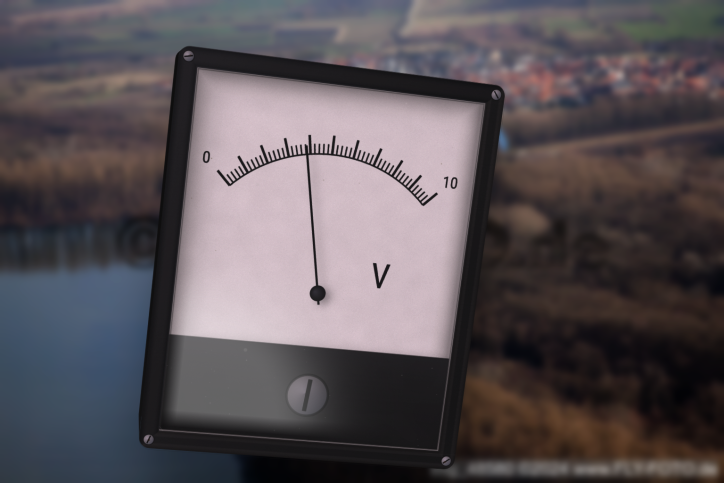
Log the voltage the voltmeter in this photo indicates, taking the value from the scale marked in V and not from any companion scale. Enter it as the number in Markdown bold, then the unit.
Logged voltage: **3.8** V
